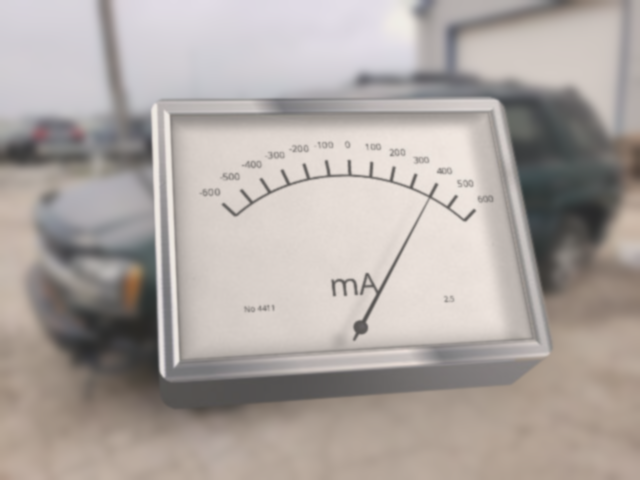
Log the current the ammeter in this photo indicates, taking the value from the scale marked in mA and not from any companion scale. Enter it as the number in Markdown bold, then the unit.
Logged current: **400** mA
